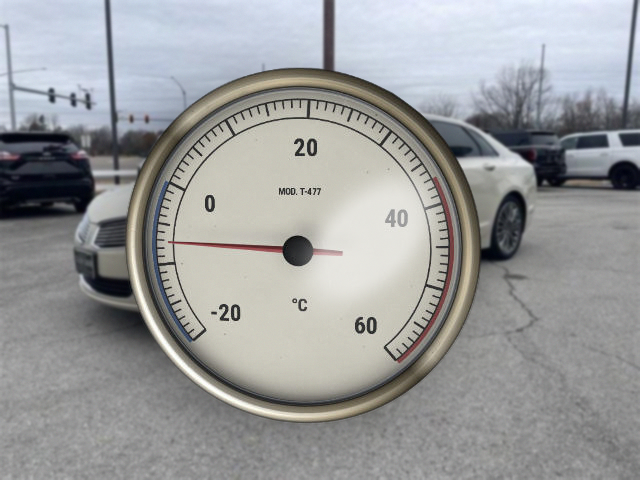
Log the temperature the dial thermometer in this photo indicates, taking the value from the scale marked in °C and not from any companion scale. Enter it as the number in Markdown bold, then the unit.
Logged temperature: **-7** °C
